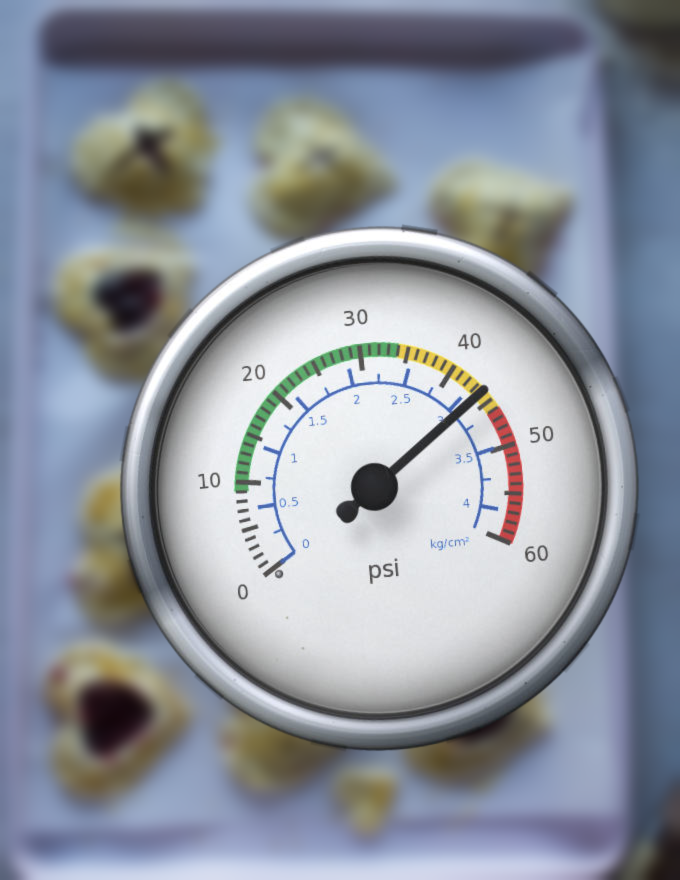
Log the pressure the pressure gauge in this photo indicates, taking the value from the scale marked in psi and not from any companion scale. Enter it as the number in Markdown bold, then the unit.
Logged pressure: **44** psi
